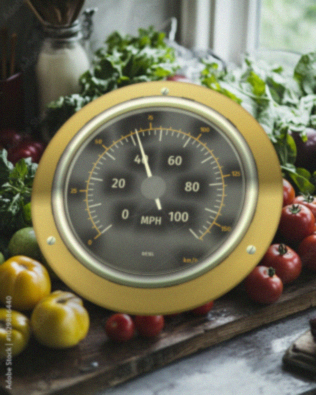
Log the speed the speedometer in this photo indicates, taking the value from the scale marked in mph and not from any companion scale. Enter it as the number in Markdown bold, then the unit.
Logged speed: **42** mph
